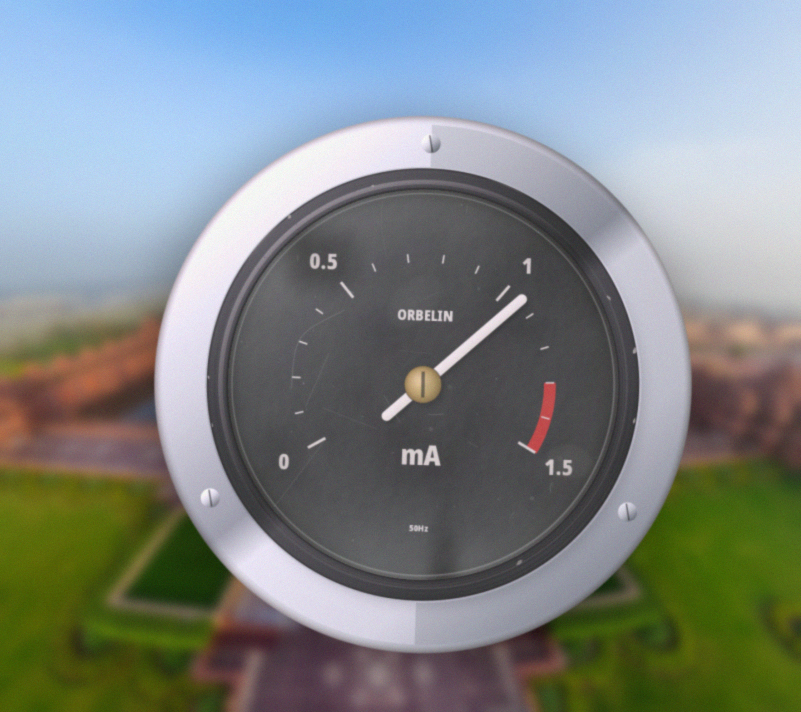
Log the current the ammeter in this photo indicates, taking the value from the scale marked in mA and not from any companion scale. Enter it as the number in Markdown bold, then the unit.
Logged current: **1.05** mA
